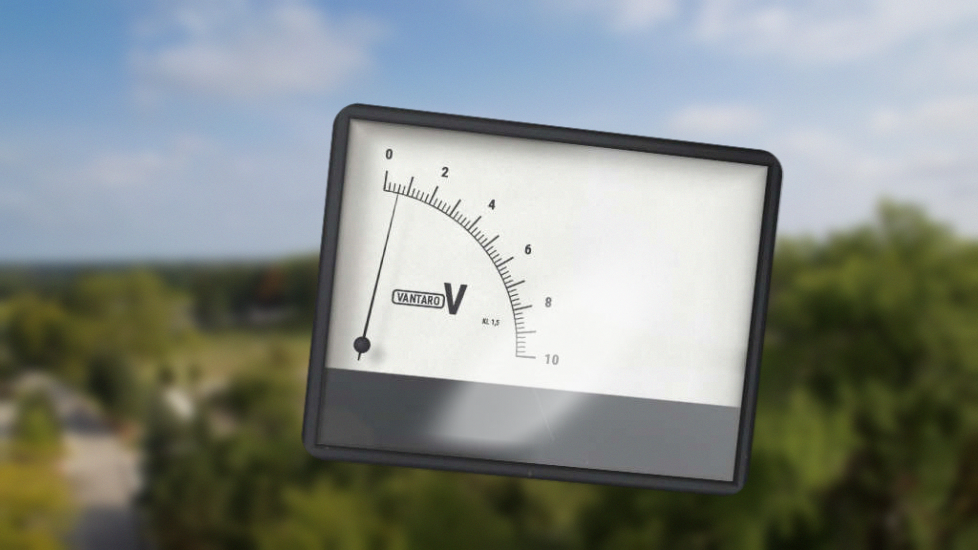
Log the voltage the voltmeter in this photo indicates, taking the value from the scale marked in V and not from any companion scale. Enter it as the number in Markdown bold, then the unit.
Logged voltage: **0.6** V
